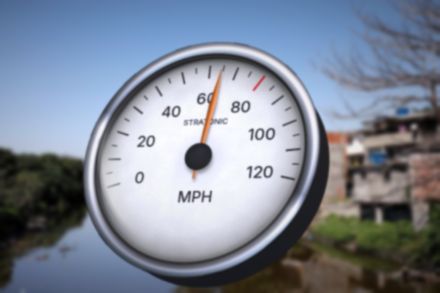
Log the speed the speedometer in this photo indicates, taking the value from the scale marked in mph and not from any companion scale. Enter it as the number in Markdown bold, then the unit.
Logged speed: **65** mph
